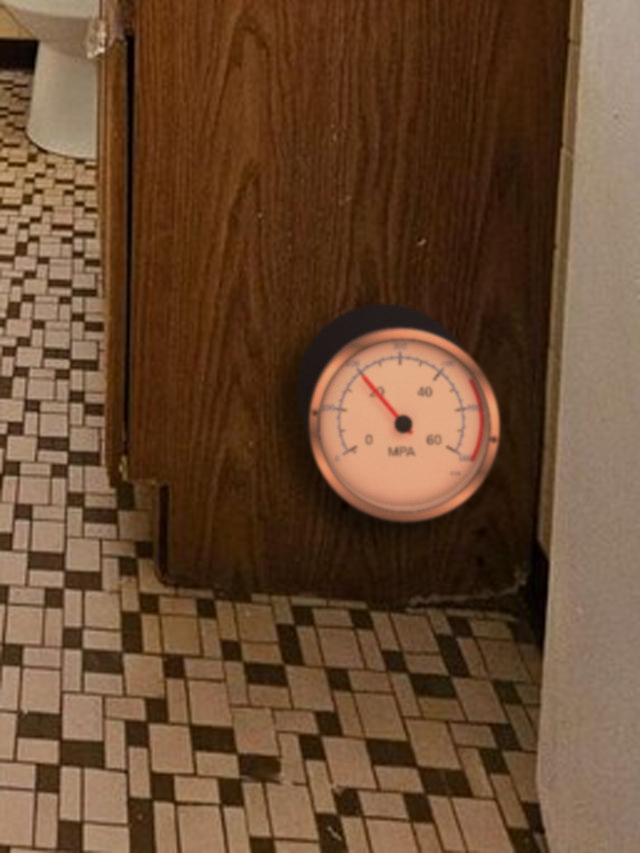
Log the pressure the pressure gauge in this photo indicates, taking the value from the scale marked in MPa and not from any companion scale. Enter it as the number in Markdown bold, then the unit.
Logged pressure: **20** MPa
